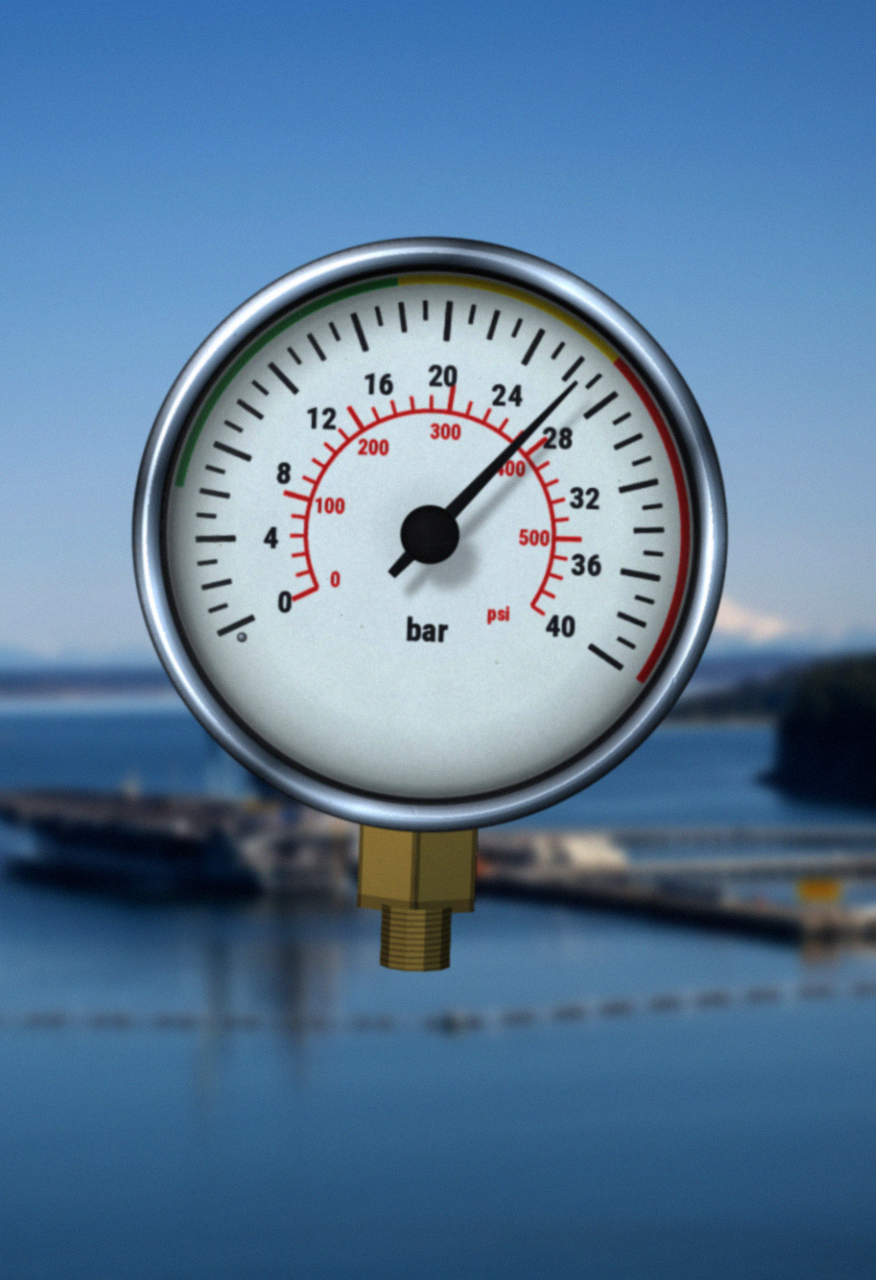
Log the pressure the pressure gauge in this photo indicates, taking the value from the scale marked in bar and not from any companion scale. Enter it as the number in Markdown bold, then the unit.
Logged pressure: **26.5** bar
